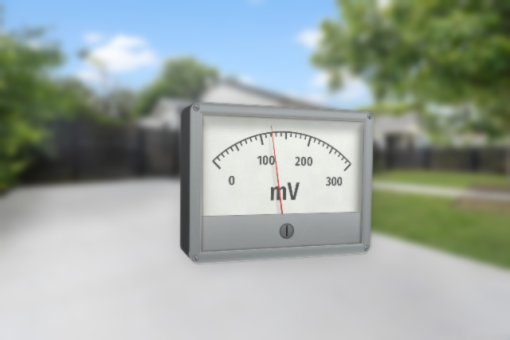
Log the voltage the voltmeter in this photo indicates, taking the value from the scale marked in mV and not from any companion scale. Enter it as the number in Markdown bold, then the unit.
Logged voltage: **120** mV
